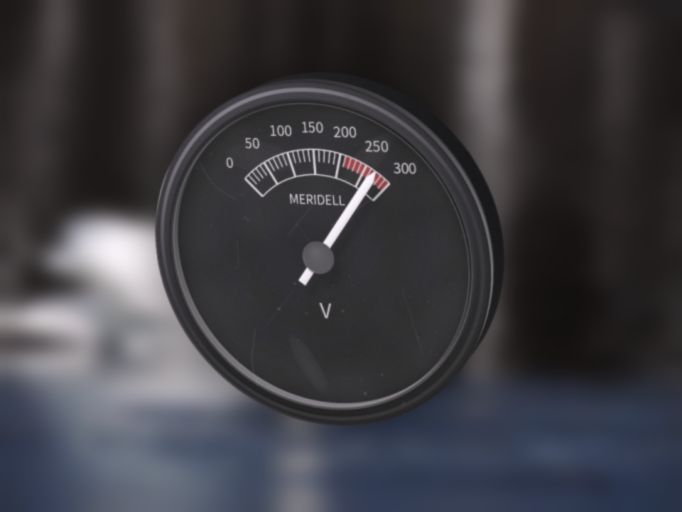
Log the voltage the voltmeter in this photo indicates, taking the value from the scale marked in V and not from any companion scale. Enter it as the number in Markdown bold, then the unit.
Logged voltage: **270** V
